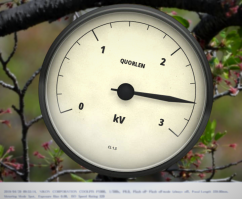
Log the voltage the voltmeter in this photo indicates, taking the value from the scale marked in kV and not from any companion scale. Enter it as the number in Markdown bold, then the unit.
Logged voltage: **2.6** kV
